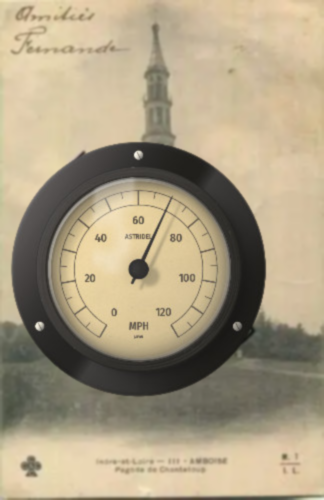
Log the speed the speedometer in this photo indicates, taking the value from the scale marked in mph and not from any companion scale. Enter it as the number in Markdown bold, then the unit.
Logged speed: **70** mph
